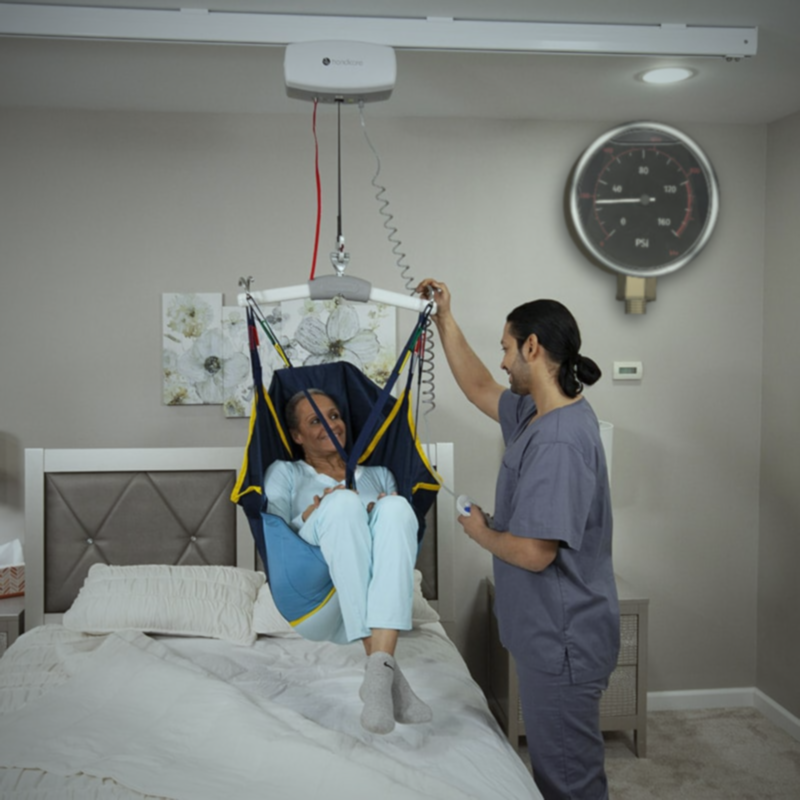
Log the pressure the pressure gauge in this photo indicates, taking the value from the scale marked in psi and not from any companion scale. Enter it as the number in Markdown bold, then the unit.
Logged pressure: **25** psi
